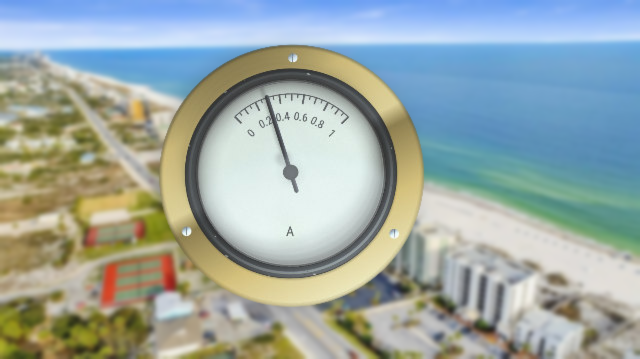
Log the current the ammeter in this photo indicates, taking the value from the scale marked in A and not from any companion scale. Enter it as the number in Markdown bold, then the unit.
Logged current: **0.3** A
